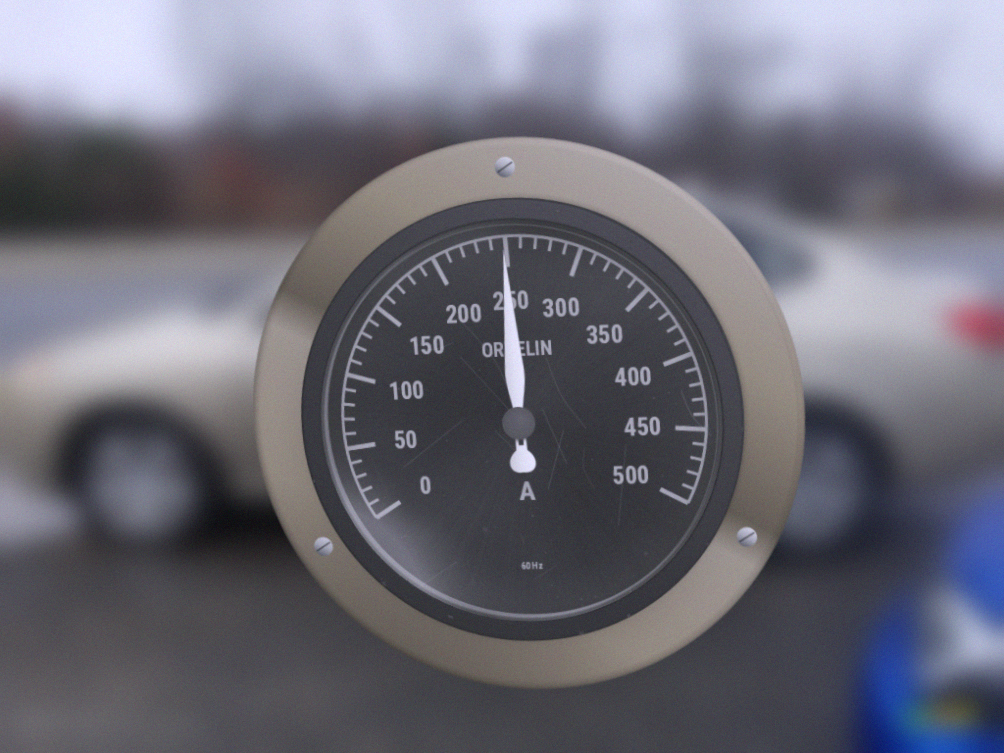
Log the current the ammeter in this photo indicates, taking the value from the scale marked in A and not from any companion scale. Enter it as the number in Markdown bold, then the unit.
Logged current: **250** A
